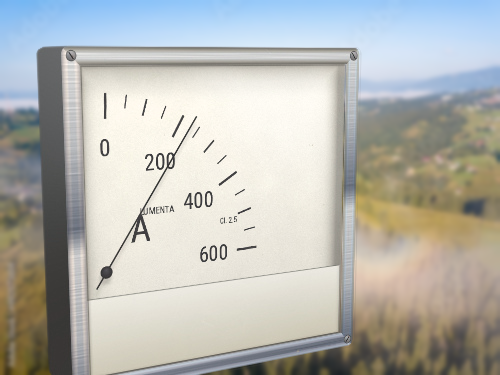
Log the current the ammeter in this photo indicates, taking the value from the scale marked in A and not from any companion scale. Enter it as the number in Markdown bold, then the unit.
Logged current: **225** A
